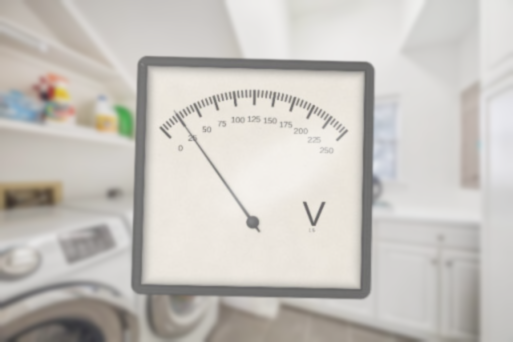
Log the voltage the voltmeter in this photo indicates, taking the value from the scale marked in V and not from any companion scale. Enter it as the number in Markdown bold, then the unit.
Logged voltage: **25** V
